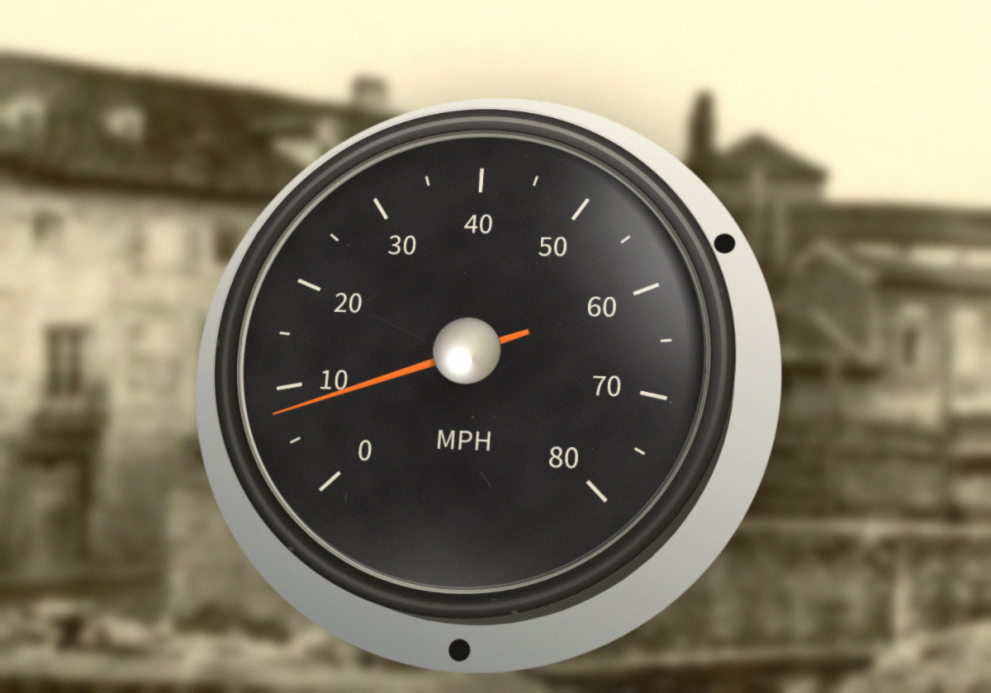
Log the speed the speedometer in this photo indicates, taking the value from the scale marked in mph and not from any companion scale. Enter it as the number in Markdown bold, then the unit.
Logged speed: **7.5** mph
